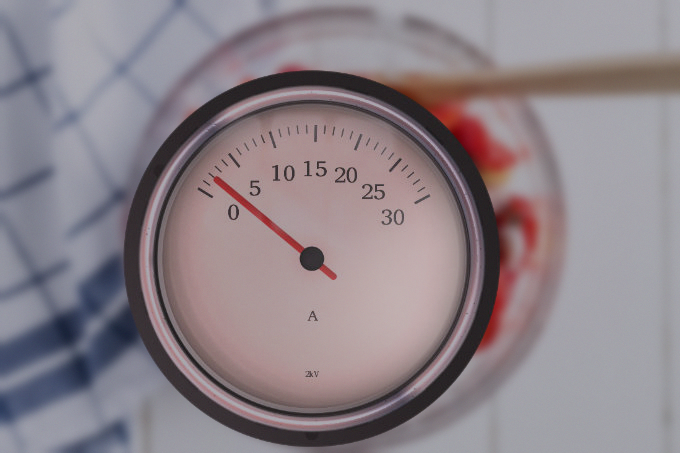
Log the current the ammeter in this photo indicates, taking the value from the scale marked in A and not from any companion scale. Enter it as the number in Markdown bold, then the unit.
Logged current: **2** A
